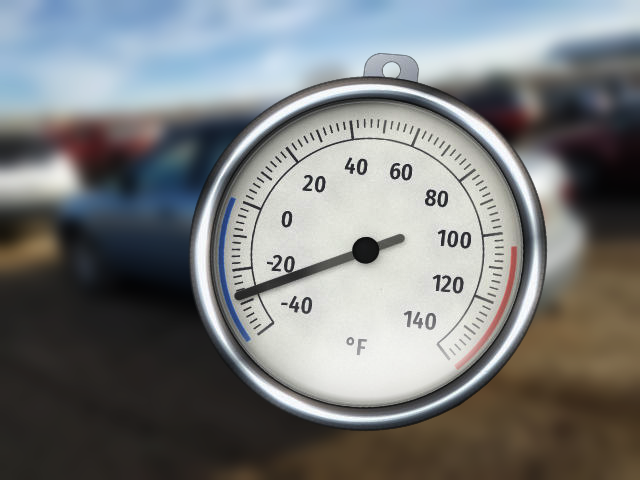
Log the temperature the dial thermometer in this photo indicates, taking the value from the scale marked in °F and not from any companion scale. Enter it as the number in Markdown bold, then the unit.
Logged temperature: **-28** °F
